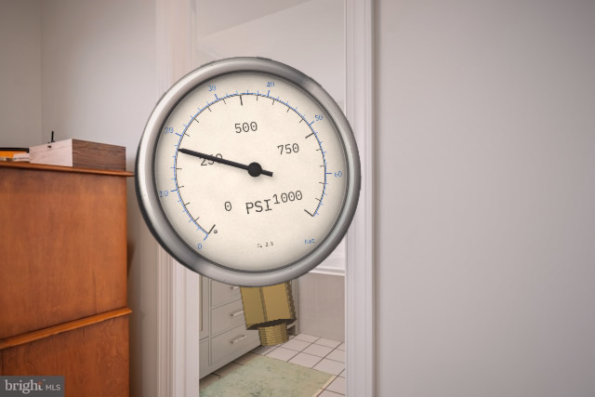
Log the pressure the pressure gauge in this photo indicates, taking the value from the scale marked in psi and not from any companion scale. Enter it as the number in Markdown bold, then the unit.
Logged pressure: **250** psi
